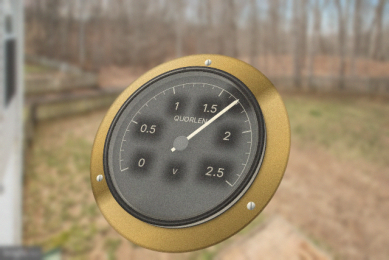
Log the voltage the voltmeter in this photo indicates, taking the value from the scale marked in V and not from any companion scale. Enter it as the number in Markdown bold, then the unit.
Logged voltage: **1.7** V
